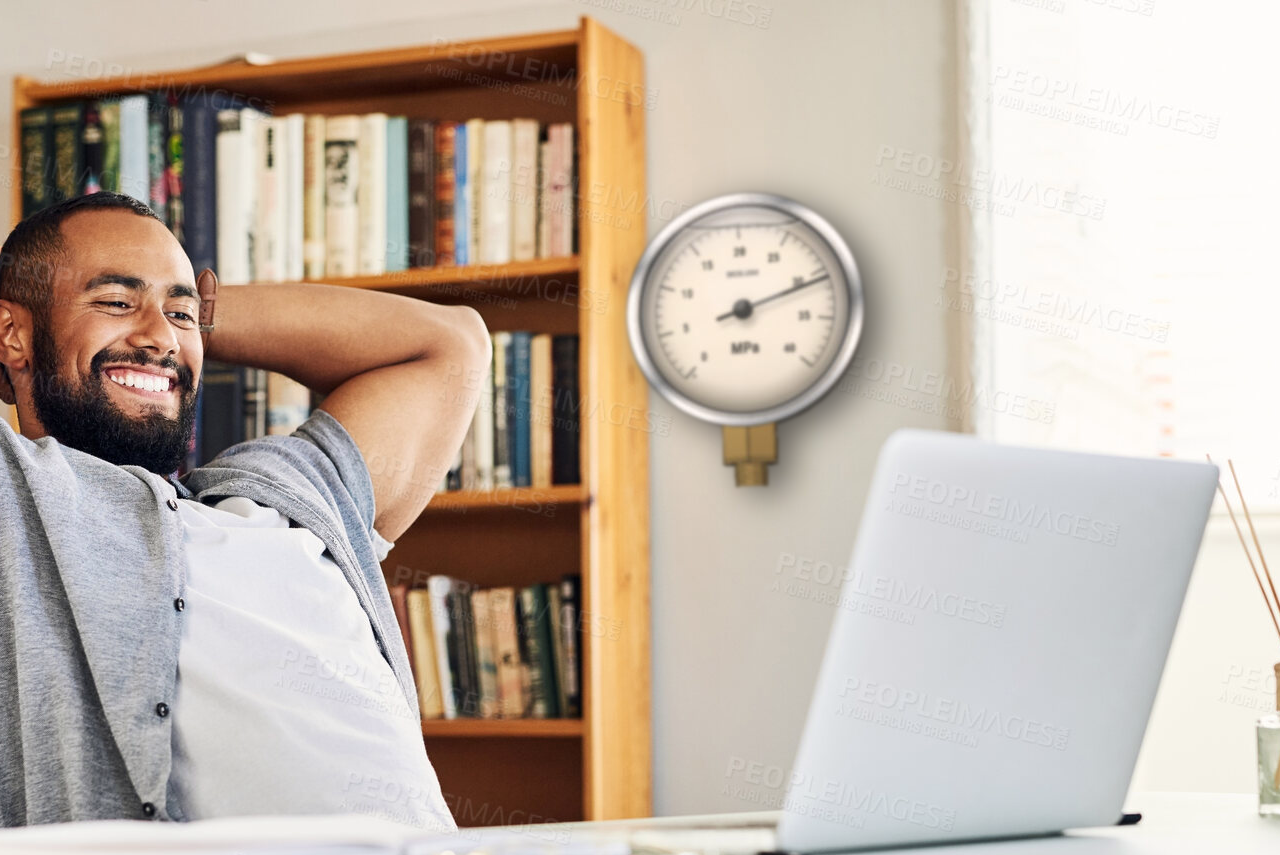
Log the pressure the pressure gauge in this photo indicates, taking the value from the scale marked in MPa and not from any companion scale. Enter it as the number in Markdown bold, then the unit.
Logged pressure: **31** MPa
